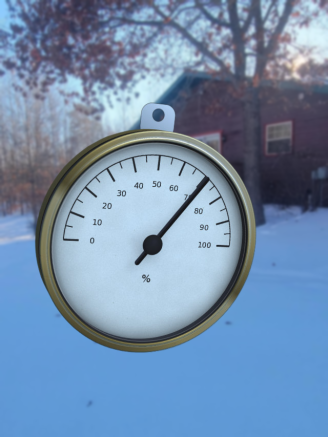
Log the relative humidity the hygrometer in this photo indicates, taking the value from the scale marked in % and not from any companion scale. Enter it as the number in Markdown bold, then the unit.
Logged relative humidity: **70** %
